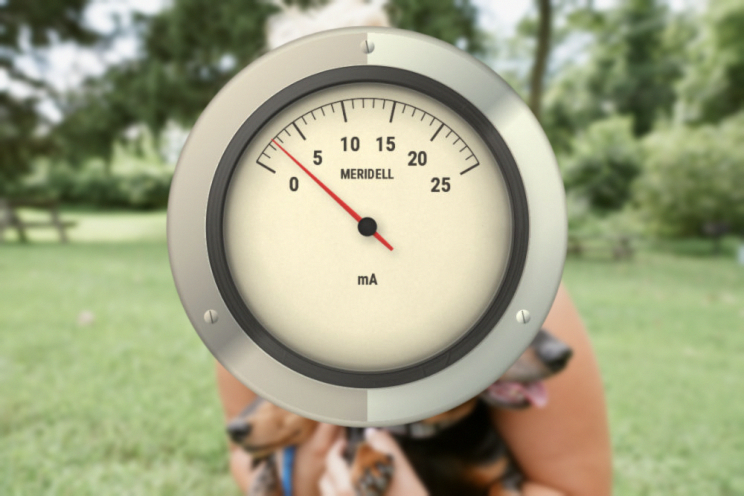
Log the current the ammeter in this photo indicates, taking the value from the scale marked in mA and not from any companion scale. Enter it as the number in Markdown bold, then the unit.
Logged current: **2.5** mA
